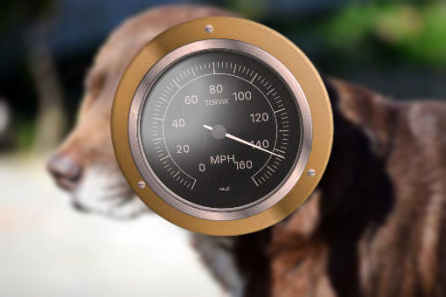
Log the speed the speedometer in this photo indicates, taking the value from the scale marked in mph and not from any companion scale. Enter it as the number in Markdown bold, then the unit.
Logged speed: **142** mph
